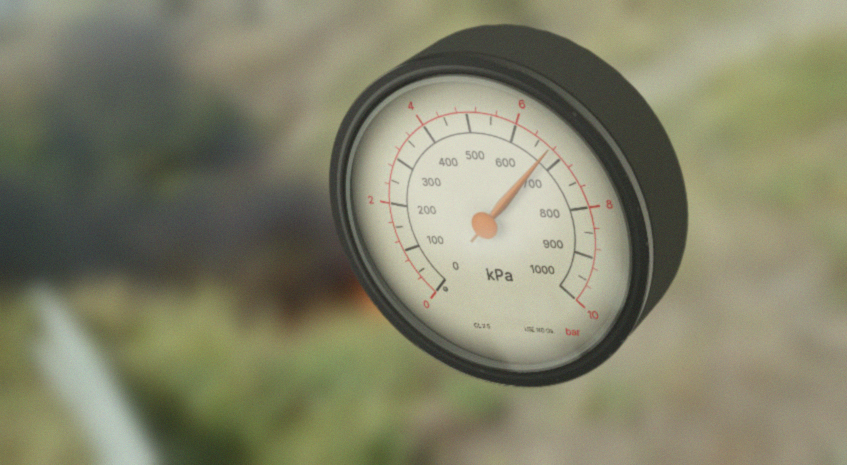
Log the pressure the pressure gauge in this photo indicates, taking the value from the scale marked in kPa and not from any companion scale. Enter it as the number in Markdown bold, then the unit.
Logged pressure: **675** kPa
